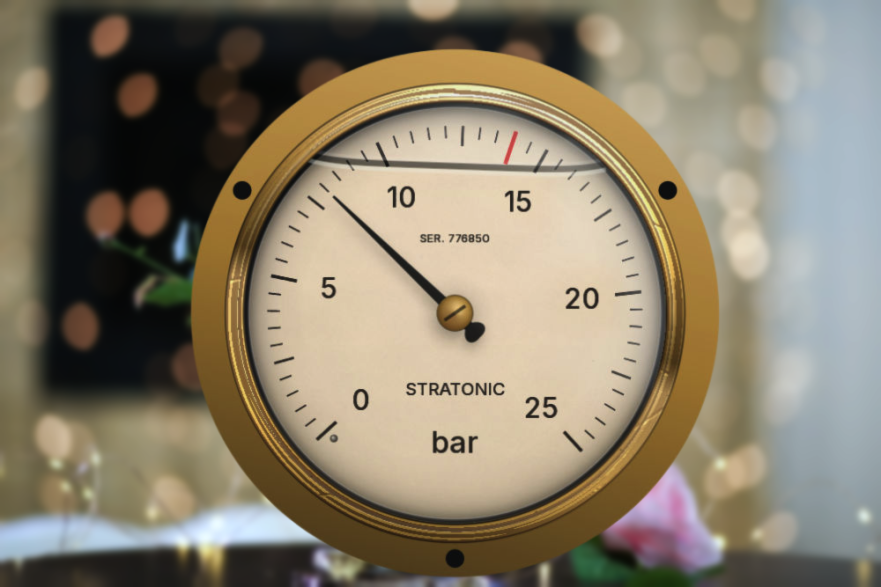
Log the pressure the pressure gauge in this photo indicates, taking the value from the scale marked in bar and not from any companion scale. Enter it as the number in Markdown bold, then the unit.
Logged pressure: **8** bar
